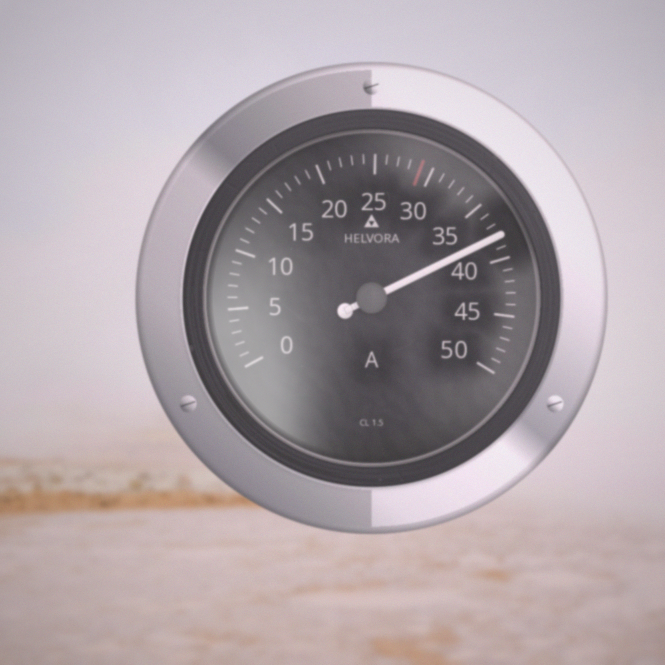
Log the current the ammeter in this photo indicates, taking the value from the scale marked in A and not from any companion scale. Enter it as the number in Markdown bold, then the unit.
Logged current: **38** A
